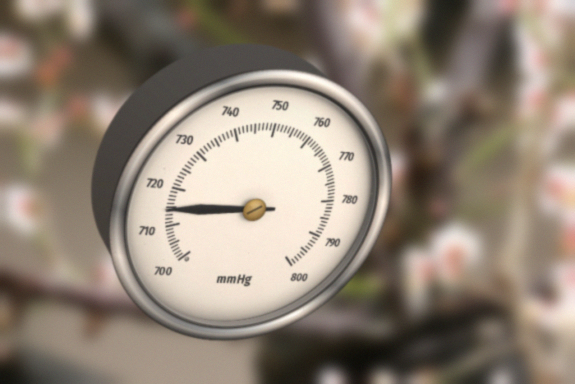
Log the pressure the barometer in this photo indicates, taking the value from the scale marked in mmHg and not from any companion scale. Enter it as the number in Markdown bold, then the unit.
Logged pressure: **715** mmHg
